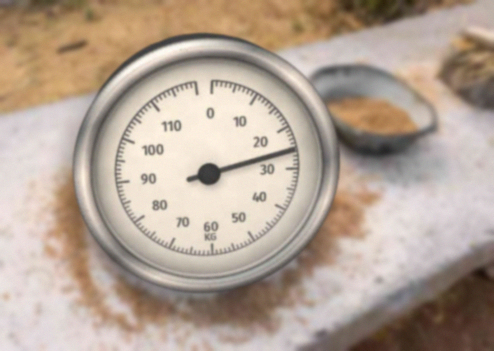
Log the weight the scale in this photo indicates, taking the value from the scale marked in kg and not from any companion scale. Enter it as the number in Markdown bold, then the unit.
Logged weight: **25** kg
